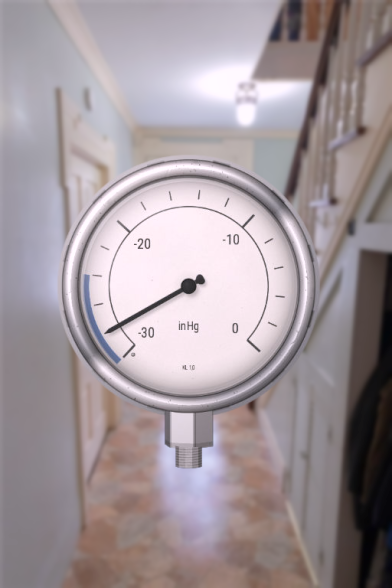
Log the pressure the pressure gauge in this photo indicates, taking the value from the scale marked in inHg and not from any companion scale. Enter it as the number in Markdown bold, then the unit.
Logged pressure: **-28** inHg
